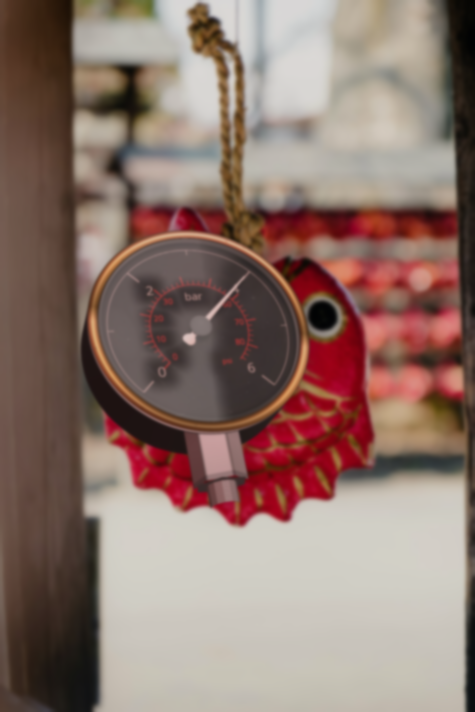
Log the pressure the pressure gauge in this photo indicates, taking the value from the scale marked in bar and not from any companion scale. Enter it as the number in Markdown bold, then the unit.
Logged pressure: **4** bar
